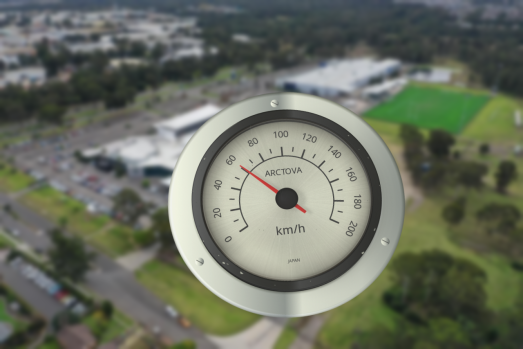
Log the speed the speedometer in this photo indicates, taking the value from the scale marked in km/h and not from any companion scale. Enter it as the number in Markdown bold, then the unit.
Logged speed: **60** km/h
